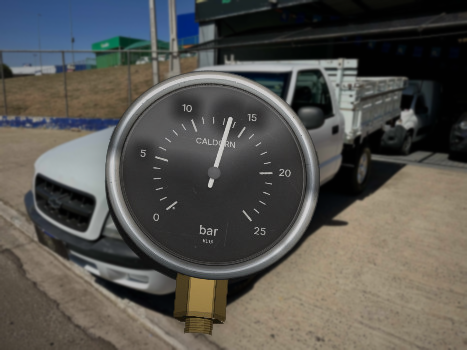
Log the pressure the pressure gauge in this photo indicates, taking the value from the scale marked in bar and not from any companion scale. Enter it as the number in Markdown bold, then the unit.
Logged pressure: **13.5** bar
